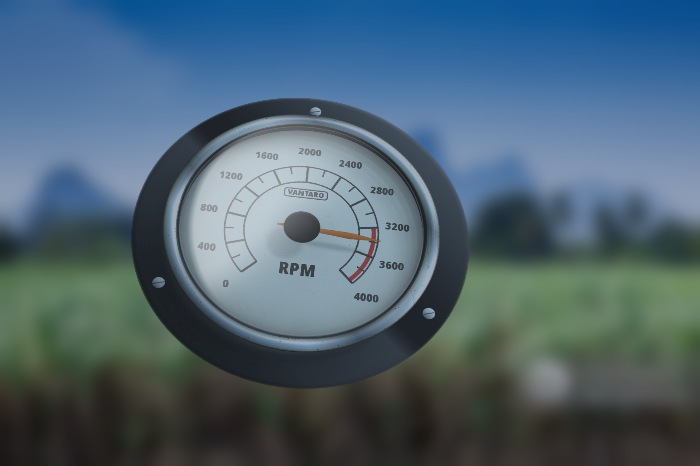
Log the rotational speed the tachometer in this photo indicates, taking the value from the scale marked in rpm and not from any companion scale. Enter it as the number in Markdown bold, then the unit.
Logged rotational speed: **3400** rpm
